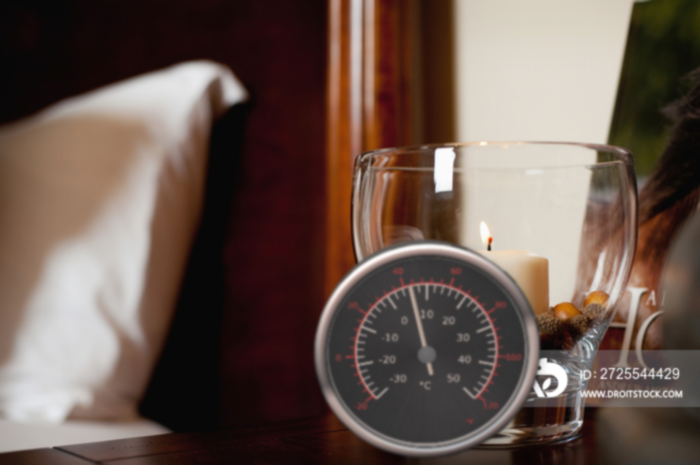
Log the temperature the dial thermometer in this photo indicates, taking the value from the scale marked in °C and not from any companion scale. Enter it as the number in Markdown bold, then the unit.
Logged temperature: **6** °C
